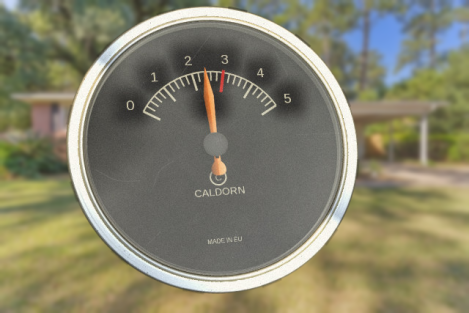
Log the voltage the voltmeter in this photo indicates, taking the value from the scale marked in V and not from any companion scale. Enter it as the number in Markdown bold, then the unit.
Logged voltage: **2.4** V
